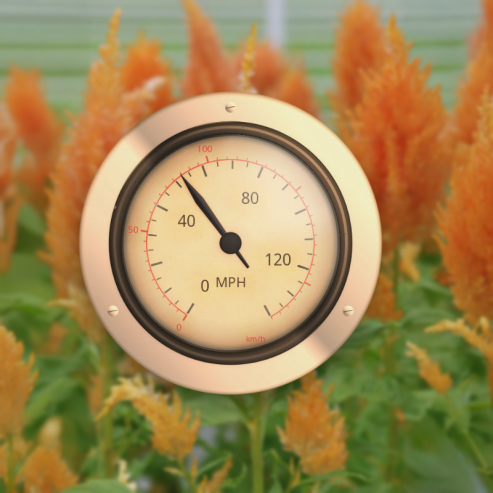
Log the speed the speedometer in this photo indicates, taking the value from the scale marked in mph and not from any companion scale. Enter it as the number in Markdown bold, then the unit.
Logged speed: **52.5** mph
